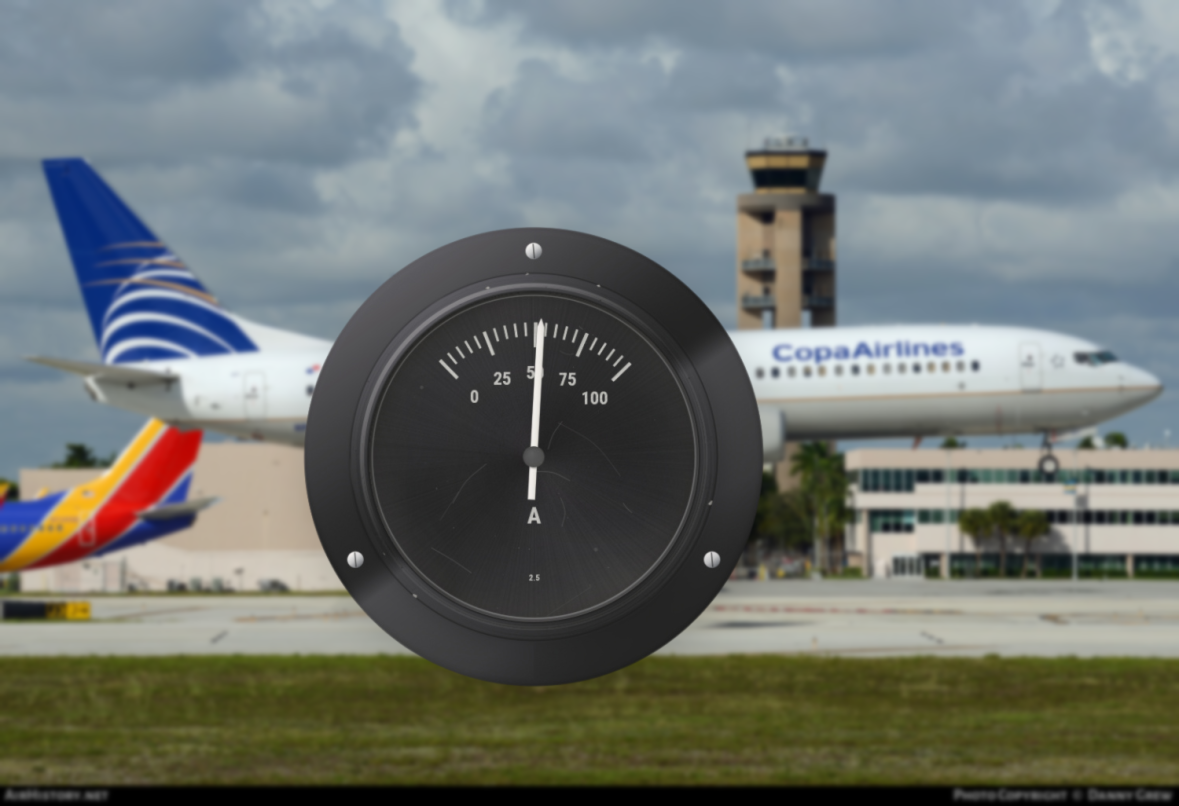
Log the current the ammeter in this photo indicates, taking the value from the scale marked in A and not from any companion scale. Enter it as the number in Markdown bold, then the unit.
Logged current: **52.5** A
